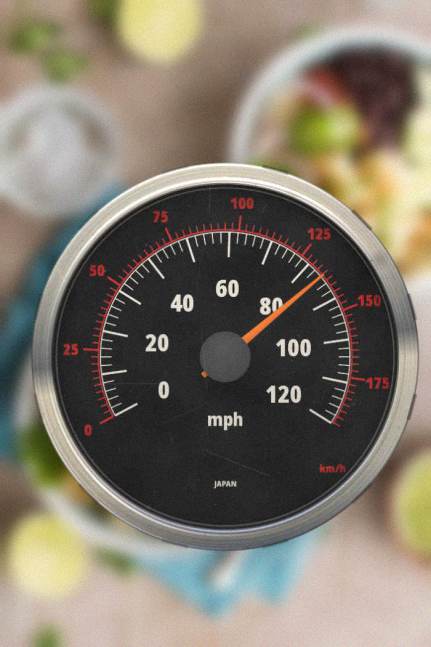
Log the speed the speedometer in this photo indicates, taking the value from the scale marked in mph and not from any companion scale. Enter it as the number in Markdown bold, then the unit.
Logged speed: **84** mph
